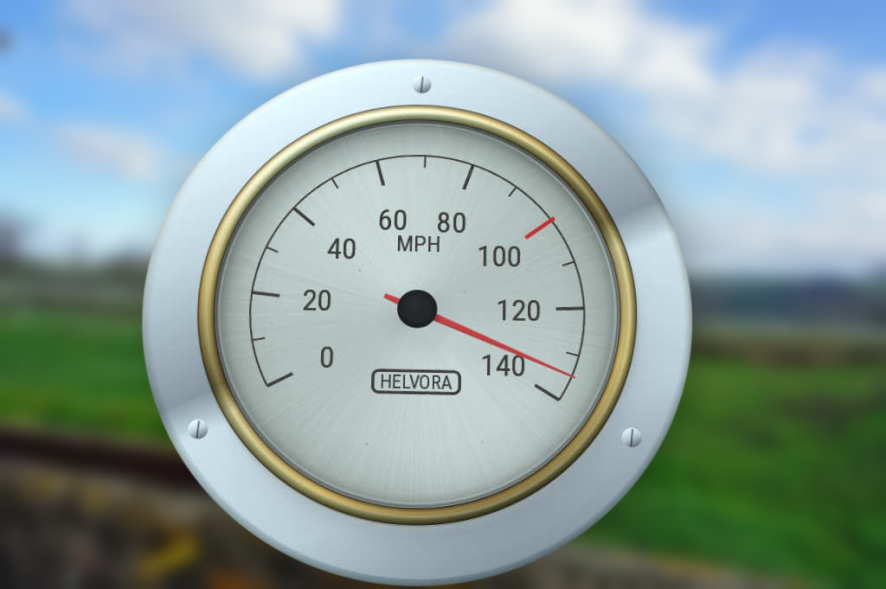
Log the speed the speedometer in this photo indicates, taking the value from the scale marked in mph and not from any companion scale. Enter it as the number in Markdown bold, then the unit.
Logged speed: **135** mph
